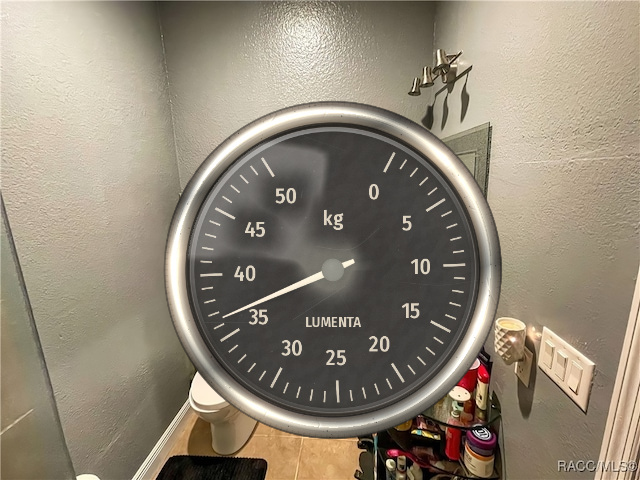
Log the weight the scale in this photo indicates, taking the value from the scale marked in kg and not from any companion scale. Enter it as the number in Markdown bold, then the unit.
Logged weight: **36.5** kg
